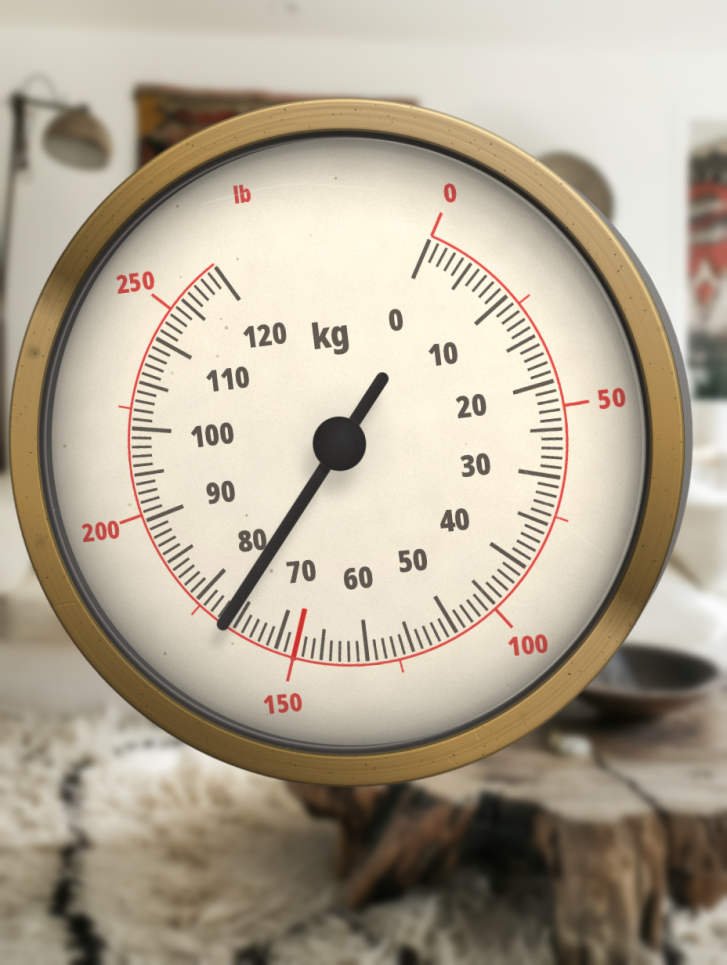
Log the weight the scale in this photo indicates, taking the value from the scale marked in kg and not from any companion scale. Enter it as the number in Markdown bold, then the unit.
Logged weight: **76** kg
